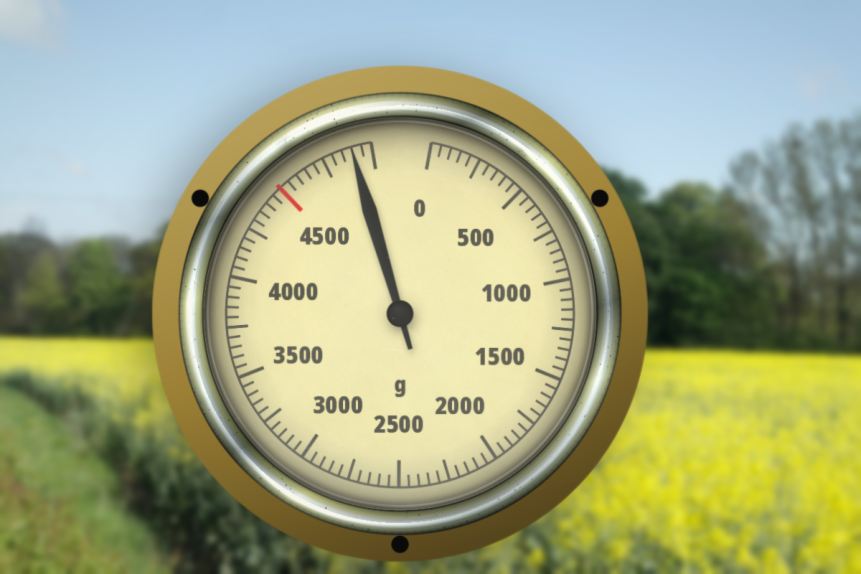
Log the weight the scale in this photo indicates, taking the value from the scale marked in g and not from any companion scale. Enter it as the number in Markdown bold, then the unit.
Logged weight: **4900** g
